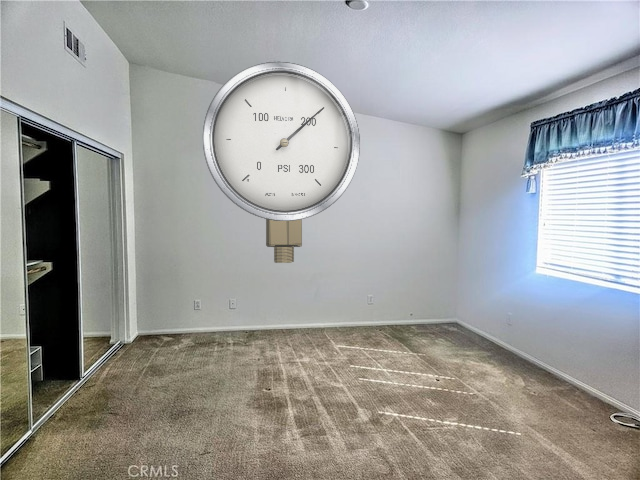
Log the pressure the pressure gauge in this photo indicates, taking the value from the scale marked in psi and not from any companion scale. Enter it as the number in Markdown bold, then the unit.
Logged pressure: **200** psi
